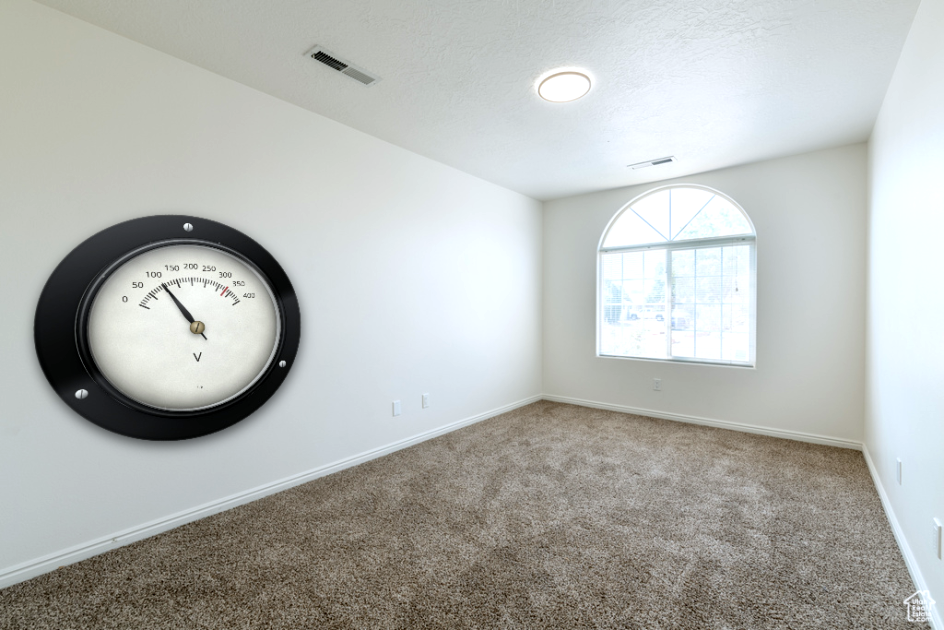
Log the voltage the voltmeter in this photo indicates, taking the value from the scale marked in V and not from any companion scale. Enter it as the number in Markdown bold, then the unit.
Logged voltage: **100** V
